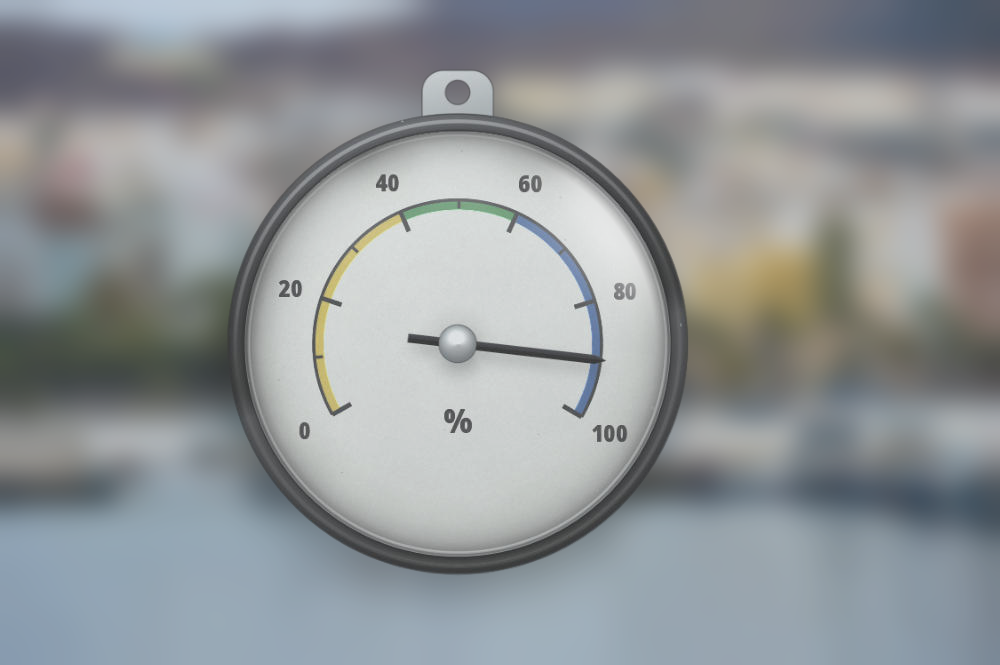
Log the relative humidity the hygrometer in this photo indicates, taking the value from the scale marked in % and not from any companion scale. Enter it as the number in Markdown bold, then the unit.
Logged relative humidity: **90** %
